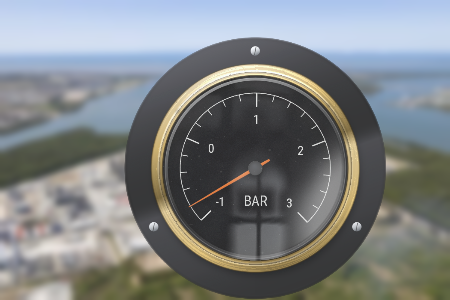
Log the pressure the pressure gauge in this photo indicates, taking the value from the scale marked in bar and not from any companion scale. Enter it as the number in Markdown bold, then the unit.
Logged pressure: **-0.8** bar
